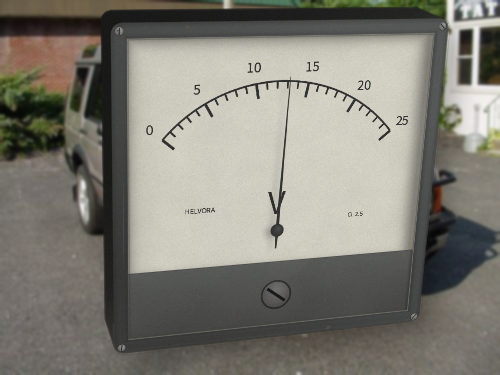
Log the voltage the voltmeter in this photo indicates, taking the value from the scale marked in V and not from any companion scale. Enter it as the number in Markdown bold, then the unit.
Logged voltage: **13** V
